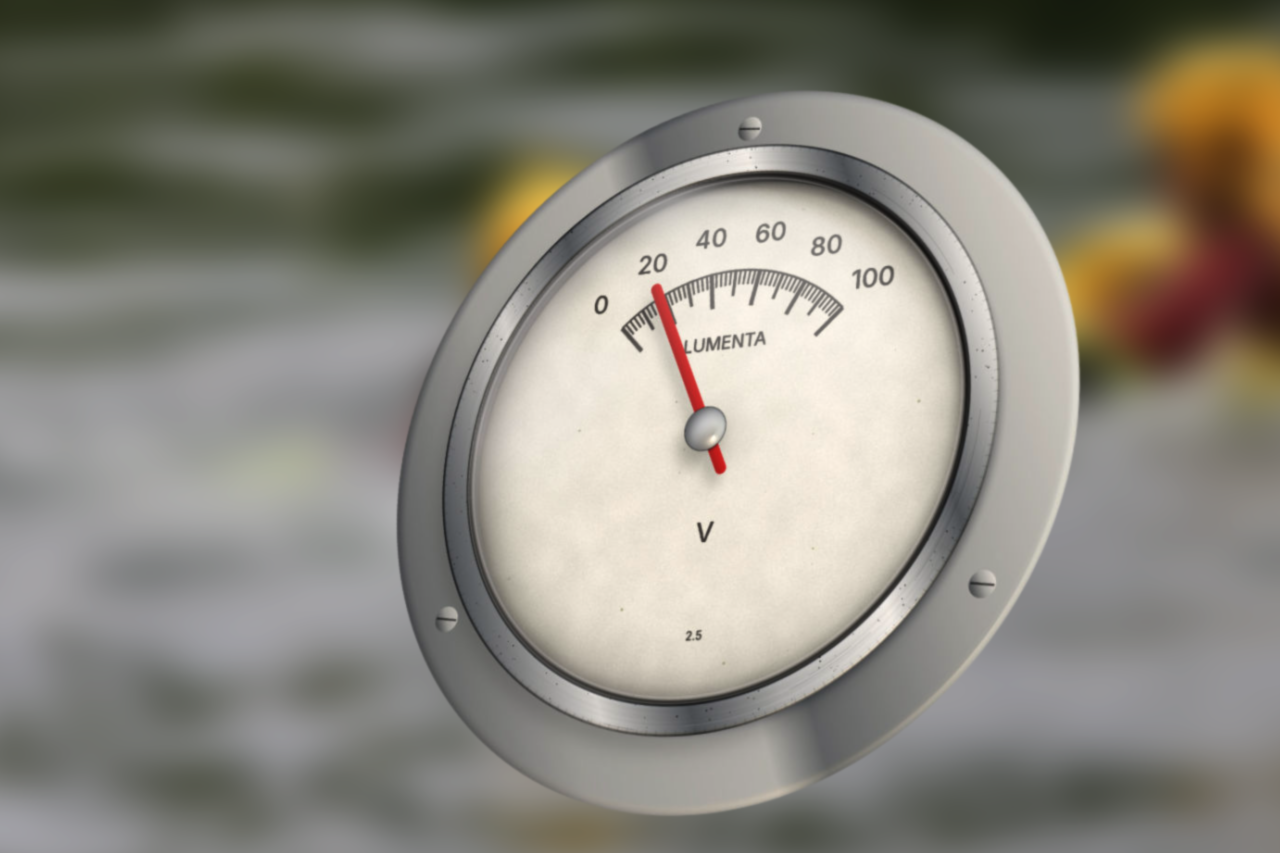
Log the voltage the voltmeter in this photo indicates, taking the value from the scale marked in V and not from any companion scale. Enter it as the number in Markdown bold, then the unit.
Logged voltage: **20** V
